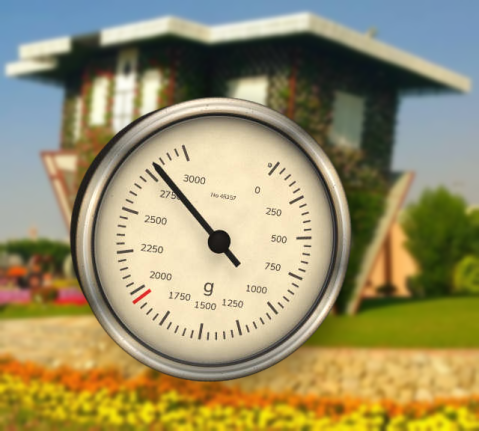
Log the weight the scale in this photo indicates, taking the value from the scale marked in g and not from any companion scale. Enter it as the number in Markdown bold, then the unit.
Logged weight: **2800** g
